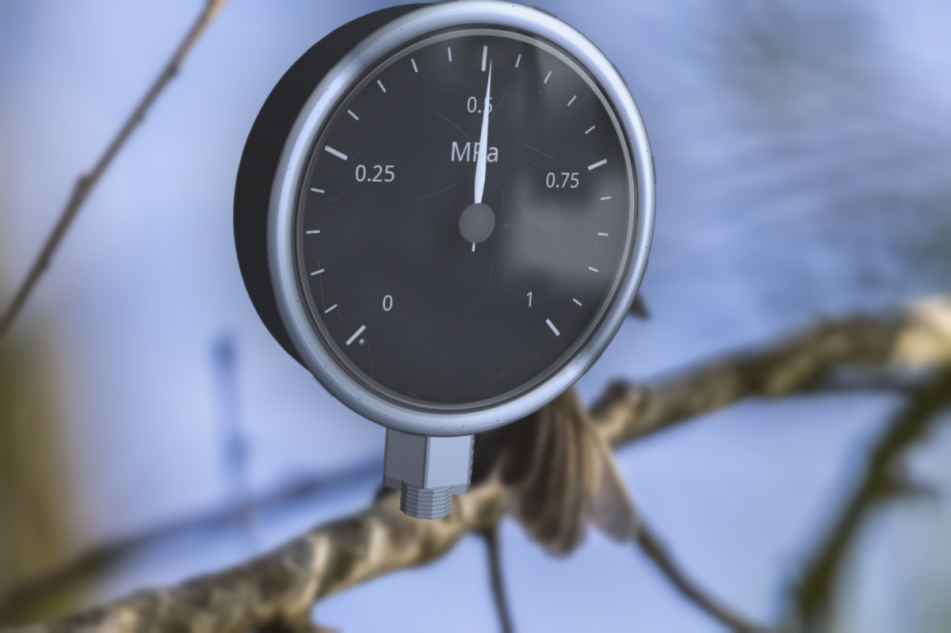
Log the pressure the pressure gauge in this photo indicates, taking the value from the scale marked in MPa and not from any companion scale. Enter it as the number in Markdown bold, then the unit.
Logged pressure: **0.5** MPa
